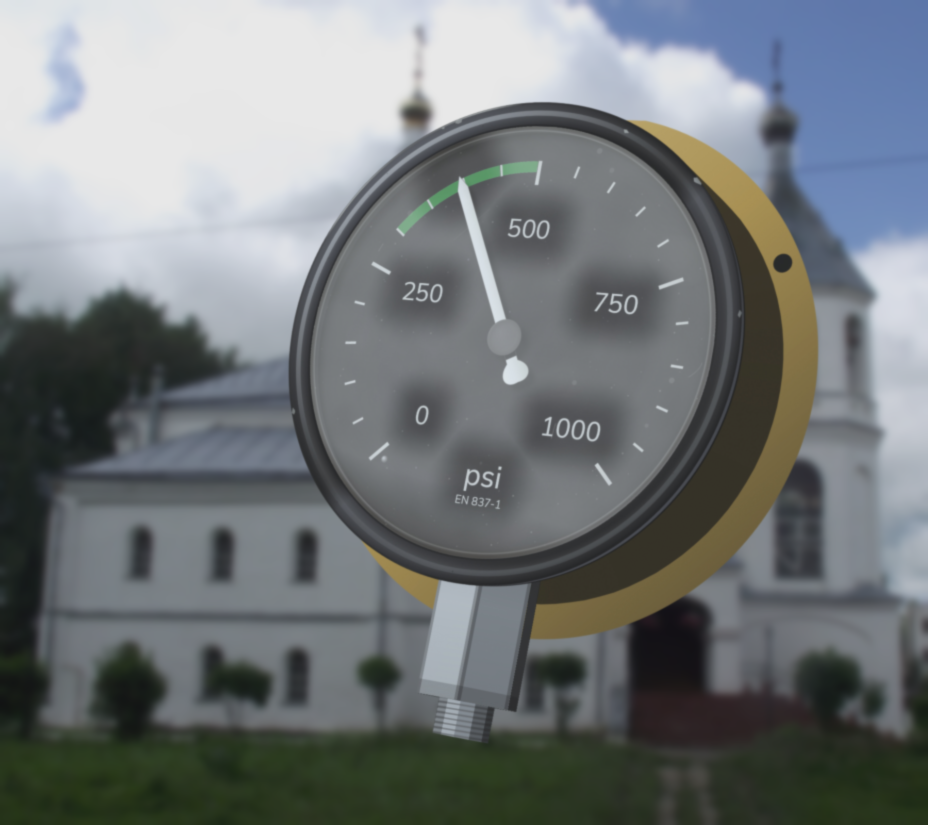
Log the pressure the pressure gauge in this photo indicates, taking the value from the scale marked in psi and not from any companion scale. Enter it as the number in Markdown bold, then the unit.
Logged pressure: **400** psi
